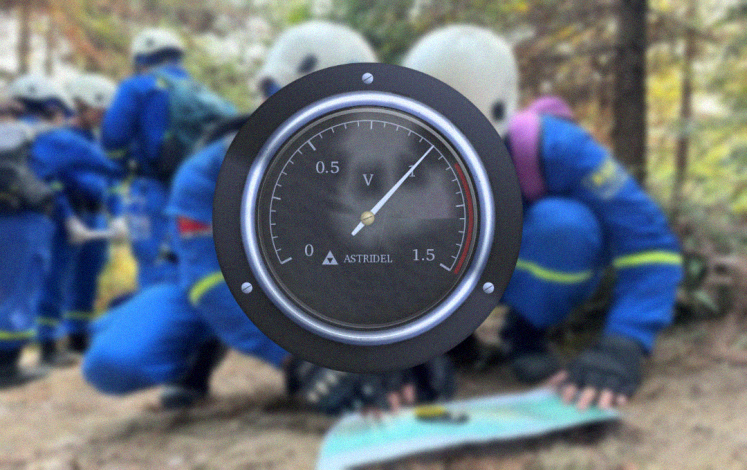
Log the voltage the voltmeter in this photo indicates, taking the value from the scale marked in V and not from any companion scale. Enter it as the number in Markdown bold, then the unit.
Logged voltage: **1** V
